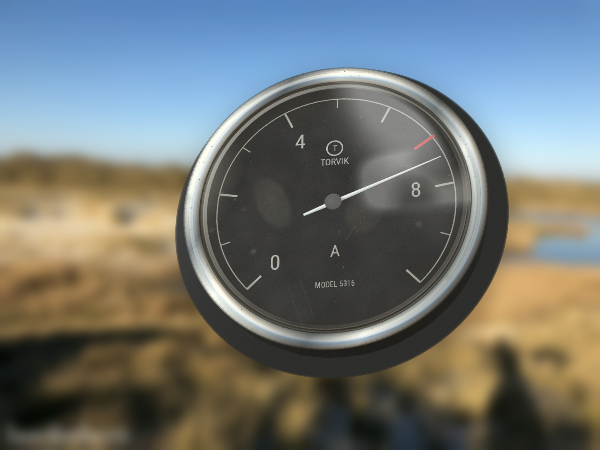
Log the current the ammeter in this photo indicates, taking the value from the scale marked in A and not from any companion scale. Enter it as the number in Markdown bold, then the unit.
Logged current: **7.5** A
